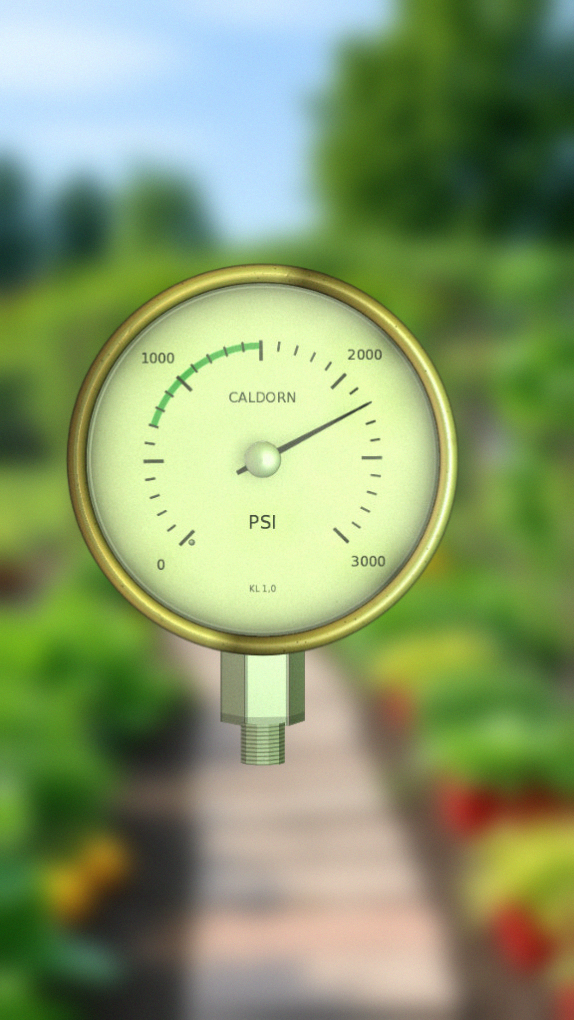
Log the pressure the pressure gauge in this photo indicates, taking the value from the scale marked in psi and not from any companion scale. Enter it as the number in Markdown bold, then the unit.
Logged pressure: **2200** psi
